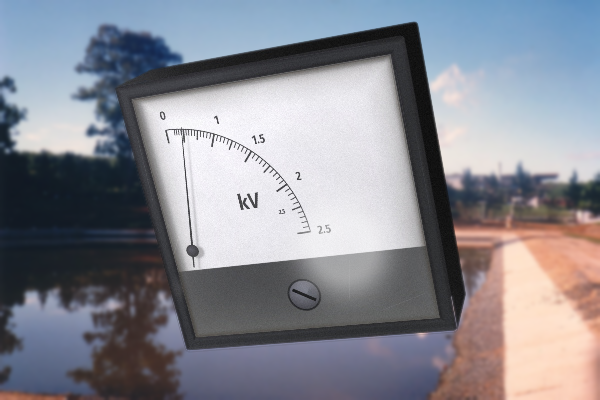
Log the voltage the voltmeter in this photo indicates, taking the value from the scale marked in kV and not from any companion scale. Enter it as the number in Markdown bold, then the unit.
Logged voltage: **0.5** kV
